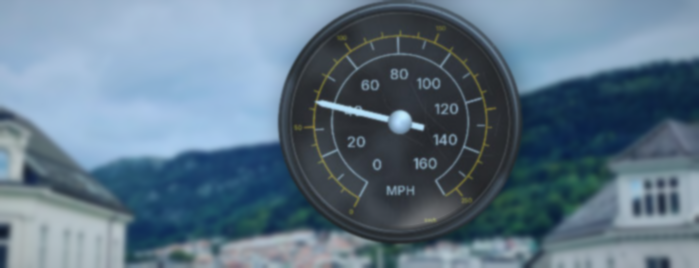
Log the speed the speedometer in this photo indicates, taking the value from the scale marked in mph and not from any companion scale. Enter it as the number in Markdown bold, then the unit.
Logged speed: **40** mph
